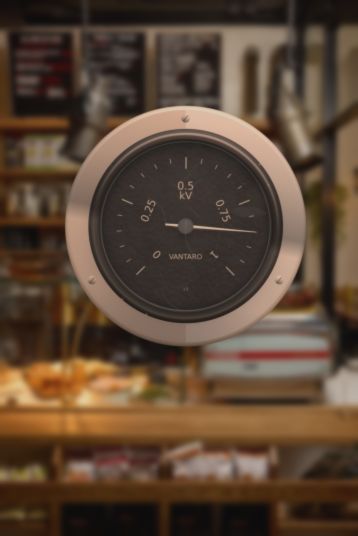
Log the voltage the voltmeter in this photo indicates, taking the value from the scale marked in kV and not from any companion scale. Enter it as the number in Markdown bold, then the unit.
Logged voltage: **0.85** kV
